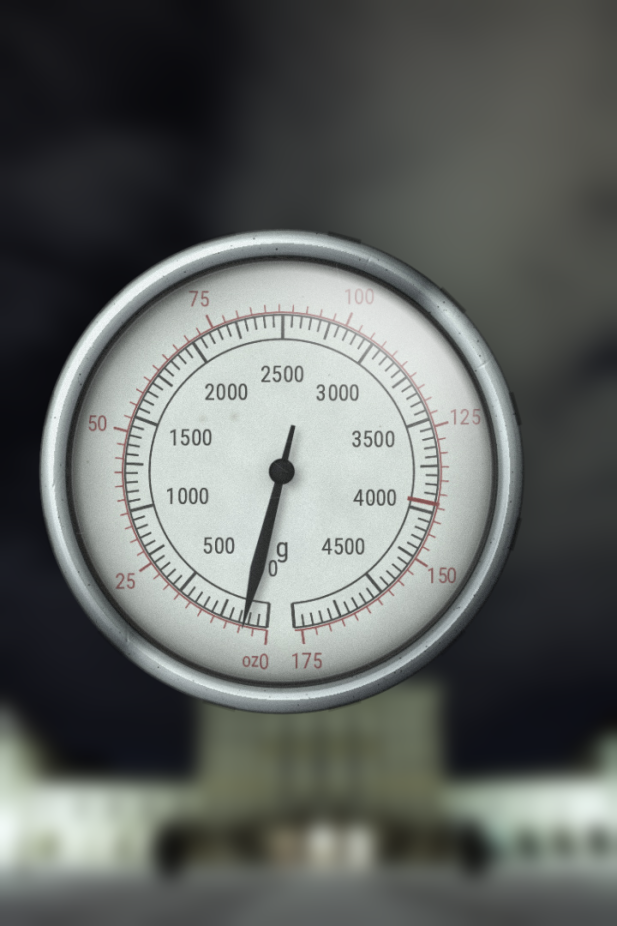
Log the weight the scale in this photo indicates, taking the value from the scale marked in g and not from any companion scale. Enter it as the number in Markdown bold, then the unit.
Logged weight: **125** g
